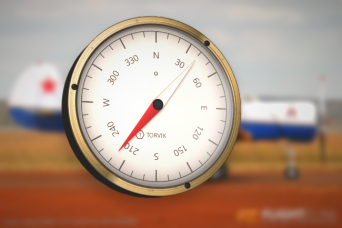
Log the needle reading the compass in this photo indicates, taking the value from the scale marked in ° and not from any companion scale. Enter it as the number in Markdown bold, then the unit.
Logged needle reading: **220** °
